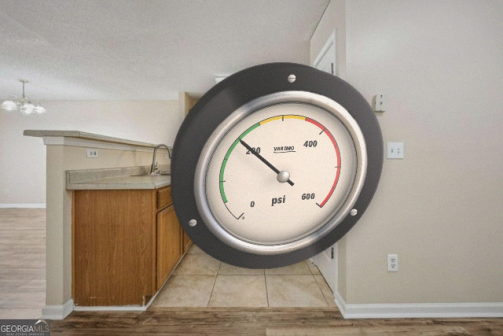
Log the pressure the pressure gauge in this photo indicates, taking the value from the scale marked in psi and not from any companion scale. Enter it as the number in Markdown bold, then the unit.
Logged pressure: **200** psi
